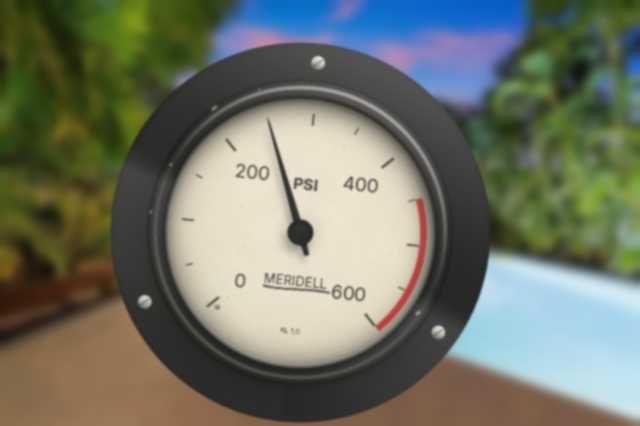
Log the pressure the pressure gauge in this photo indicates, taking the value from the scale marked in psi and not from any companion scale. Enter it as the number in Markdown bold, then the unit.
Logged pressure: **250** psi
